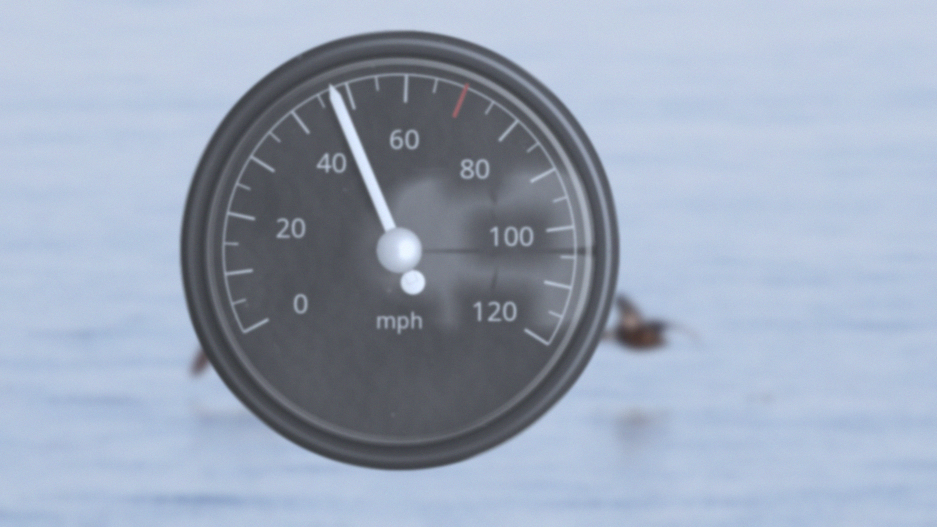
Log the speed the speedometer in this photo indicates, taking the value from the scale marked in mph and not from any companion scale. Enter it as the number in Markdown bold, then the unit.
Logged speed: **47.5** mph
